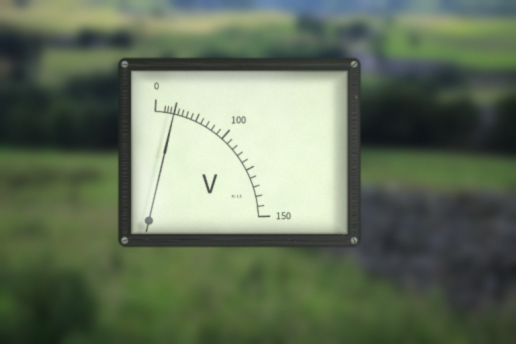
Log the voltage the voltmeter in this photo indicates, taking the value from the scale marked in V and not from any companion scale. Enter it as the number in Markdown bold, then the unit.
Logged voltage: **50** V
